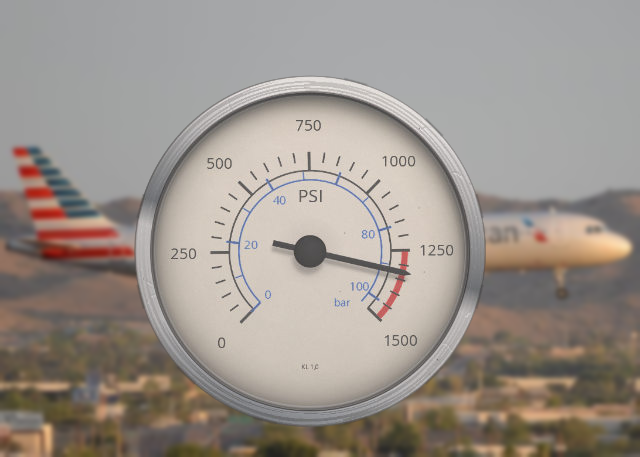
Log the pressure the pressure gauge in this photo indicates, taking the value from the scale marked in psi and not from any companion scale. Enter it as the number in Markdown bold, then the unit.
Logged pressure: **1325** psi
